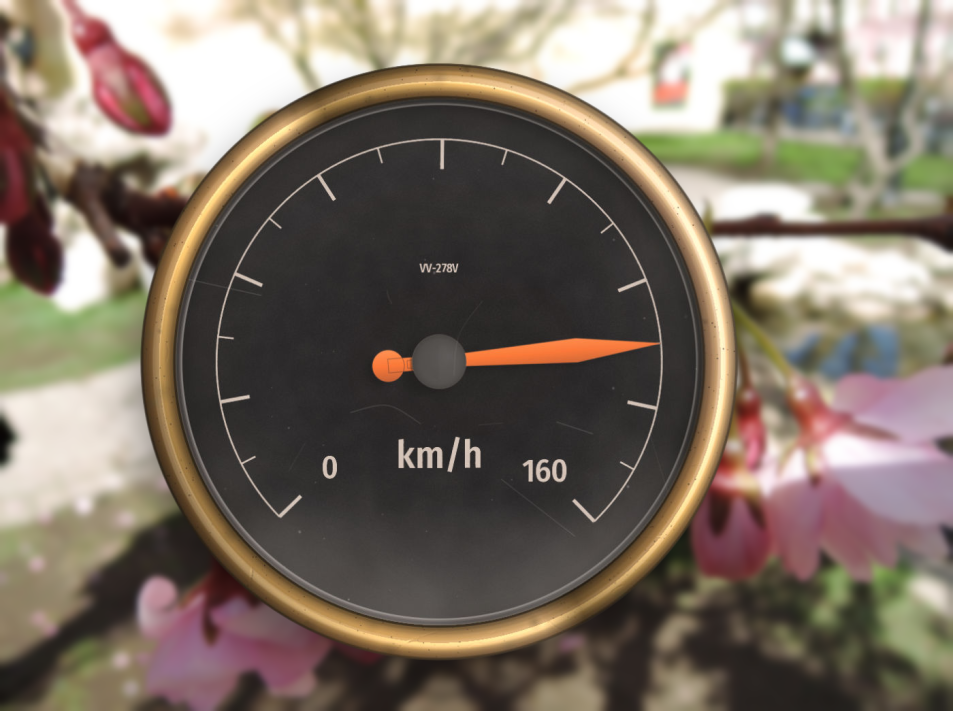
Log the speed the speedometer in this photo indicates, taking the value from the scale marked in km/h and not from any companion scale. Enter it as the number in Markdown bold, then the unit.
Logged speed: **130** km/h
